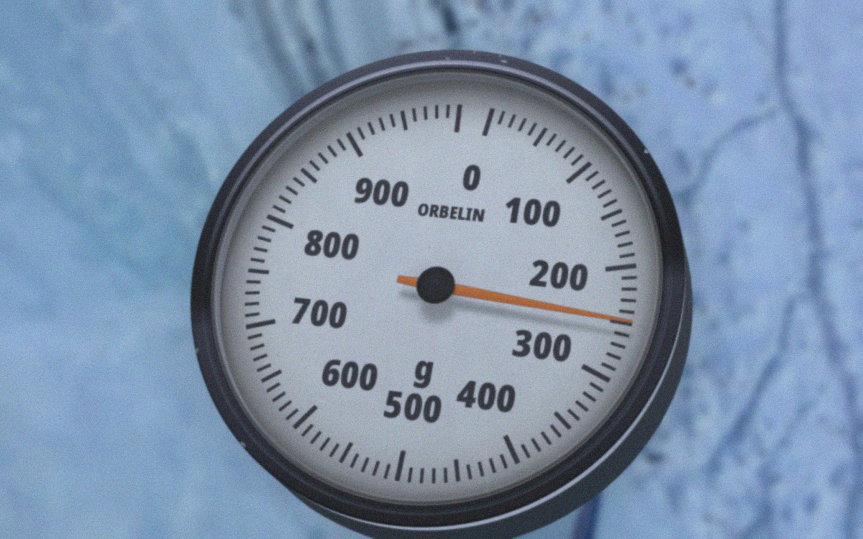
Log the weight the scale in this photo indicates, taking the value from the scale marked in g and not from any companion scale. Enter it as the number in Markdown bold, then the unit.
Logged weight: **250** g
